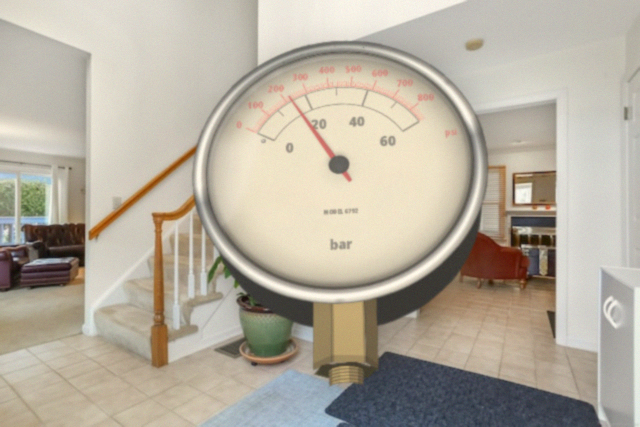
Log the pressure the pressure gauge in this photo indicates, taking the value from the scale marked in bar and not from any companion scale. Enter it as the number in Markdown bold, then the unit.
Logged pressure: **15** bar
